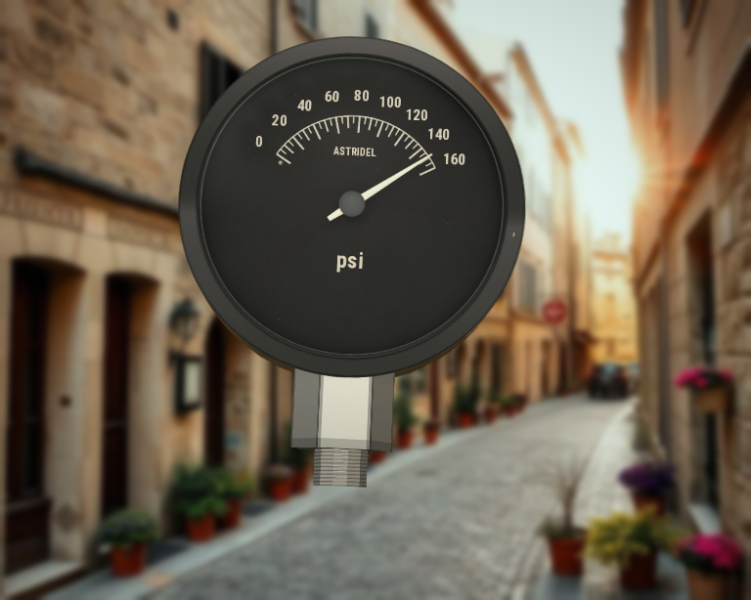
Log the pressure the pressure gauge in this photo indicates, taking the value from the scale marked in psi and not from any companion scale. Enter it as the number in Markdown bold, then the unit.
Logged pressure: **150** psi
